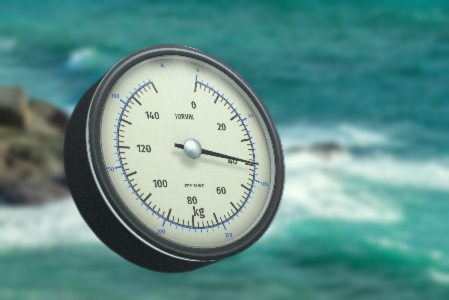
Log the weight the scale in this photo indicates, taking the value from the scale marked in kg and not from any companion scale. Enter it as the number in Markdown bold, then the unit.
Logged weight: **40** kg
